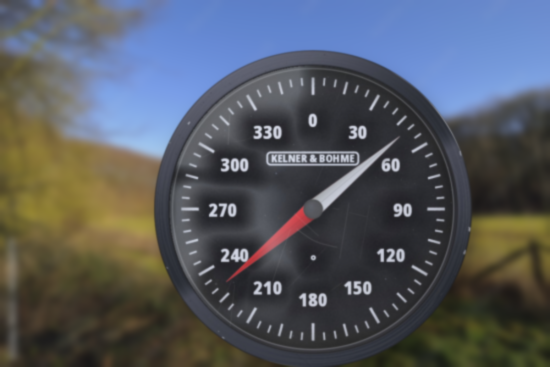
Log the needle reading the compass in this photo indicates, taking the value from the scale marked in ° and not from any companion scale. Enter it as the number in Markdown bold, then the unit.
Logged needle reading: **230** °
